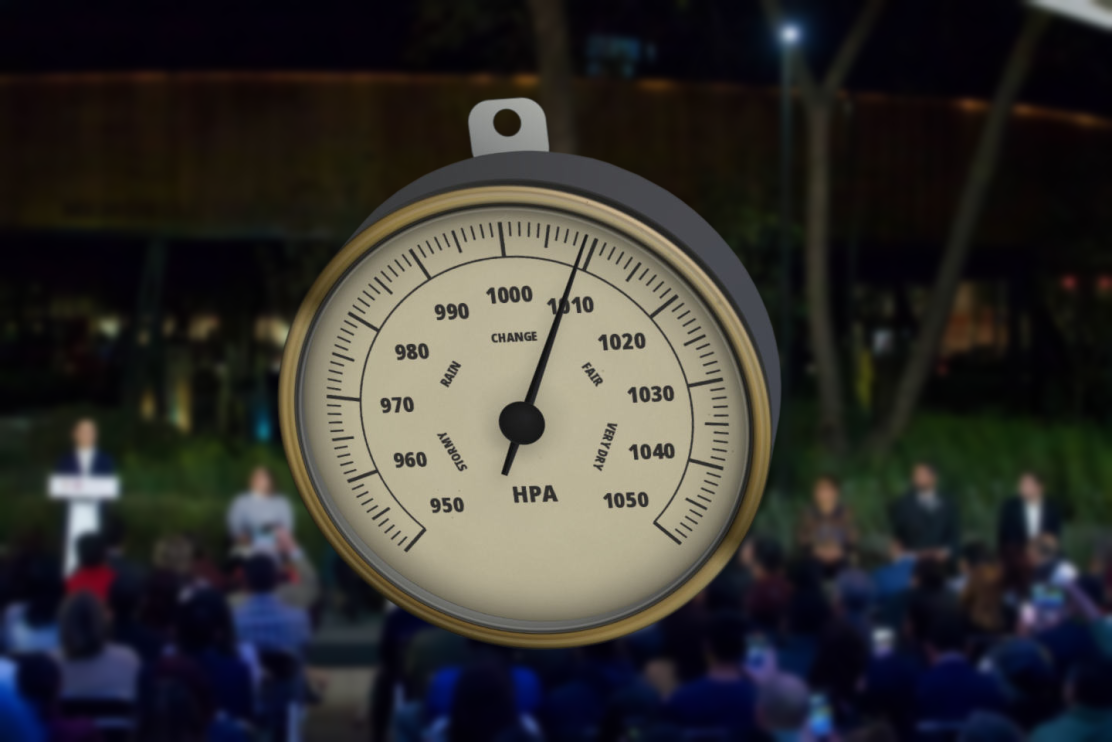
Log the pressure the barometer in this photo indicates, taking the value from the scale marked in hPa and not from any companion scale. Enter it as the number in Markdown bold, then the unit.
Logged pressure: **1009** hPa
